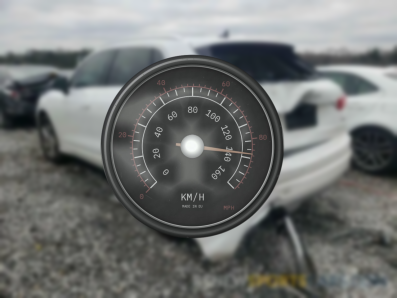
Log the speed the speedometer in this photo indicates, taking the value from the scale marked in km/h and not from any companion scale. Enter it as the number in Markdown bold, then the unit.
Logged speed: **137.5** km/h
